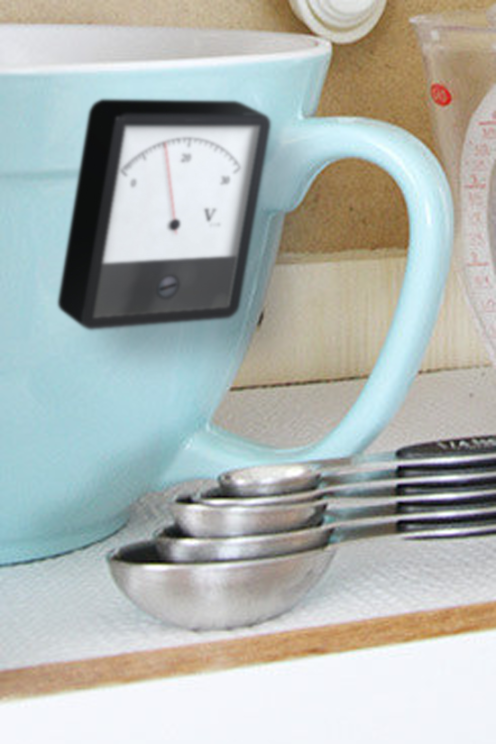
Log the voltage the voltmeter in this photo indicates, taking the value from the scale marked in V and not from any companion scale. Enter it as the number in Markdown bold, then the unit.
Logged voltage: **15** V
